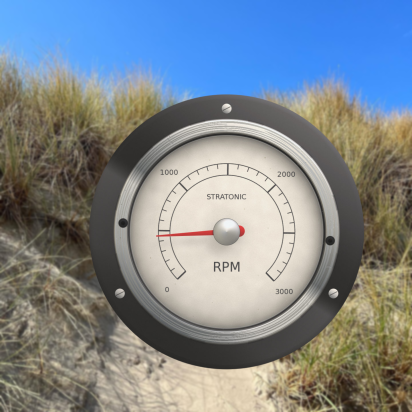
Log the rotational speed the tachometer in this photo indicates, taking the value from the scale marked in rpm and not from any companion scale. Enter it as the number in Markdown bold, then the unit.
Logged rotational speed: **450** rpm
